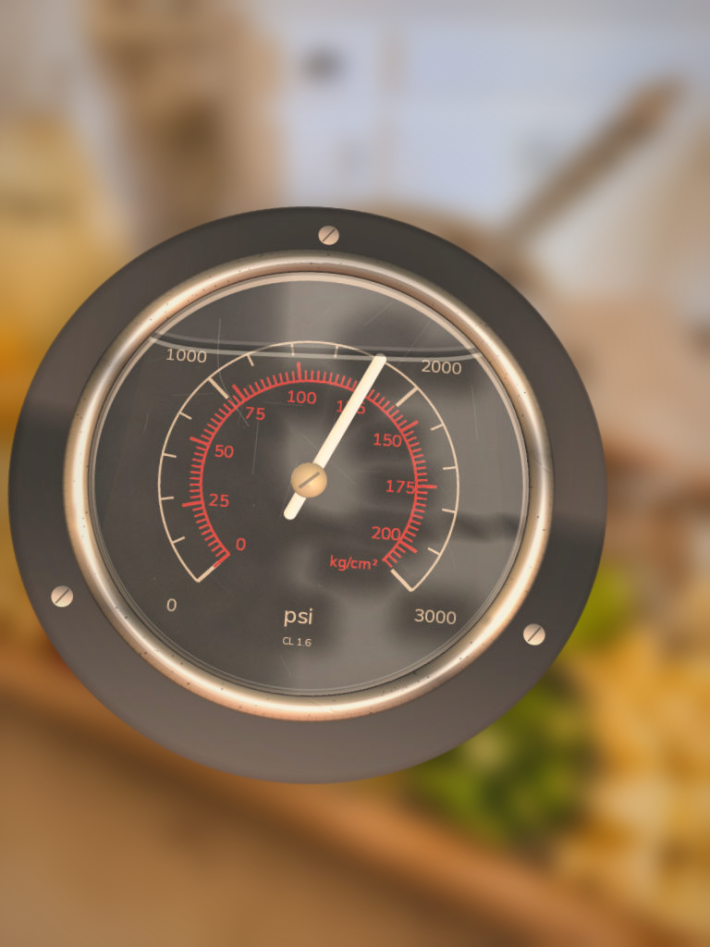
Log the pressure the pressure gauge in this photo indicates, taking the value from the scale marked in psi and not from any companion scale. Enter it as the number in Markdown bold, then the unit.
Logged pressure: **1800** psi
